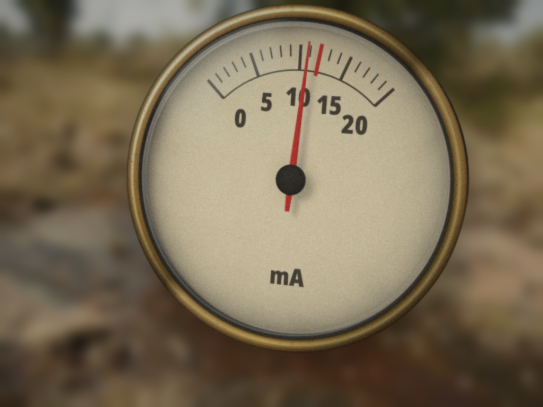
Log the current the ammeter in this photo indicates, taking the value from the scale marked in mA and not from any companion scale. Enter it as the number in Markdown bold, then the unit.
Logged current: **11** mA
